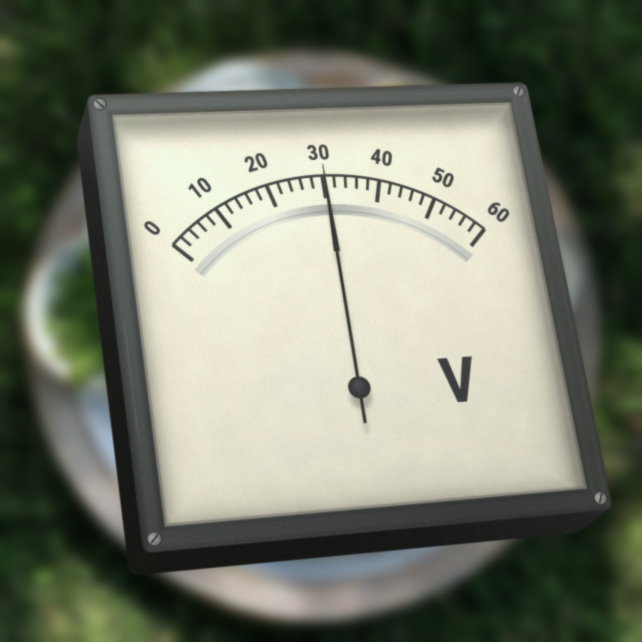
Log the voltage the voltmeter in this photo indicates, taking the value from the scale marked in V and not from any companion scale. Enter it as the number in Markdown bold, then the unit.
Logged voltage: **30** V
